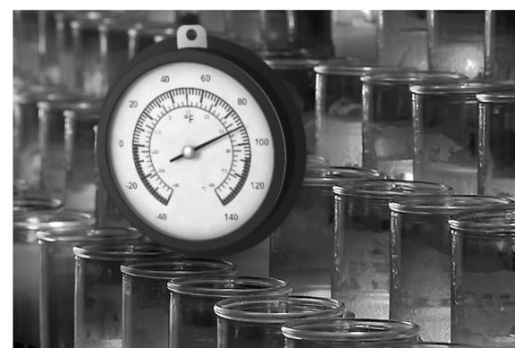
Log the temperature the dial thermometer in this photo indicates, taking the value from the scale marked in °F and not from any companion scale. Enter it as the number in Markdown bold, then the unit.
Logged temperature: **90** °F
